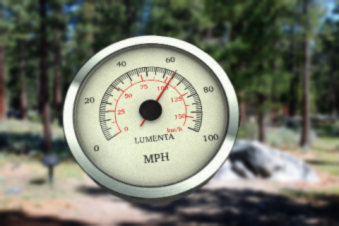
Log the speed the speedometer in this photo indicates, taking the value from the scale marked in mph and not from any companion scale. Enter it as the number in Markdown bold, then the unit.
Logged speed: **65** mph
